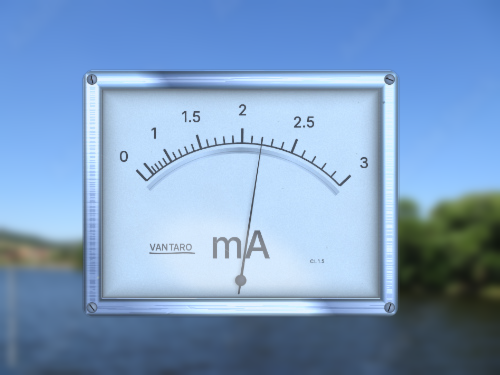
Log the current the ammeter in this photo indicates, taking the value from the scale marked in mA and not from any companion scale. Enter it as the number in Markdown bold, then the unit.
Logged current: **2.2** mA
